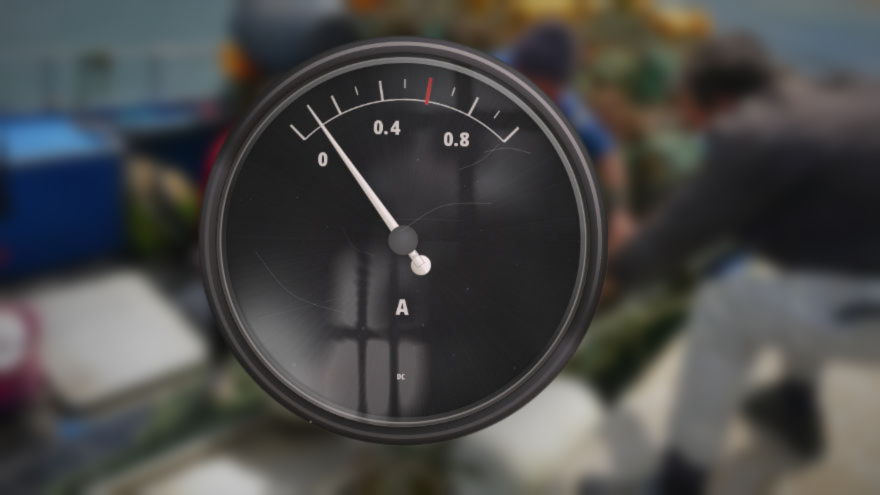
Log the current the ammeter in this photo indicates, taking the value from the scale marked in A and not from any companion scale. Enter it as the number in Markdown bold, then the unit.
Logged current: **0.1** A
